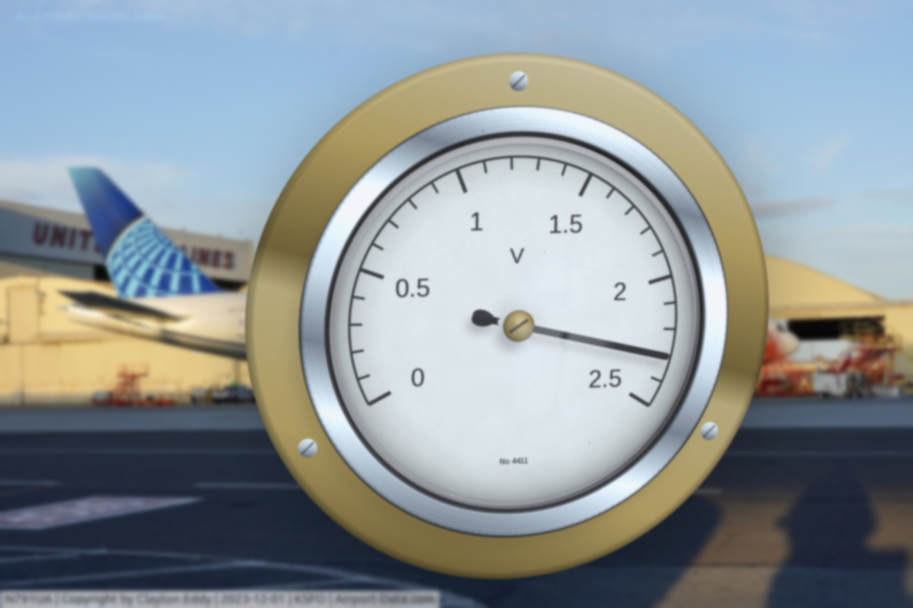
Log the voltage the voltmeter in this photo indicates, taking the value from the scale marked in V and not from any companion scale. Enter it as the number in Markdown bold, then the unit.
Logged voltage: **2.3** V
